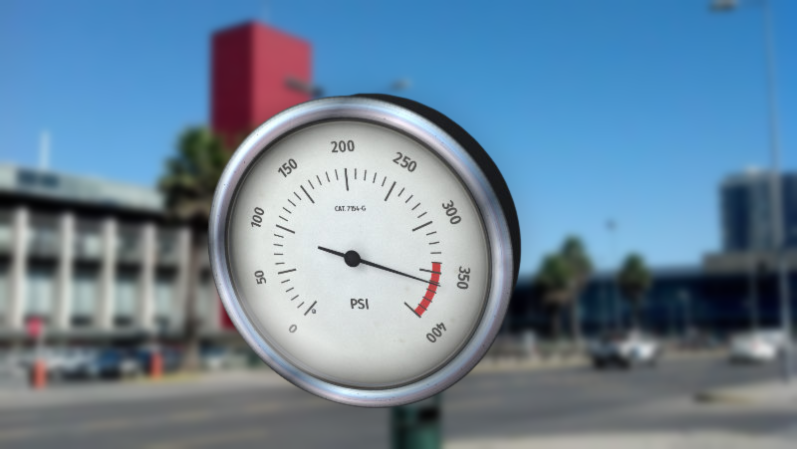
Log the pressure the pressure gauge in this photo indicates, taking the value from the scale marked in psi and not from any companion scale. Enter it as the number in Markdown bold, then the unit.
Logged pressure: **360** psi
